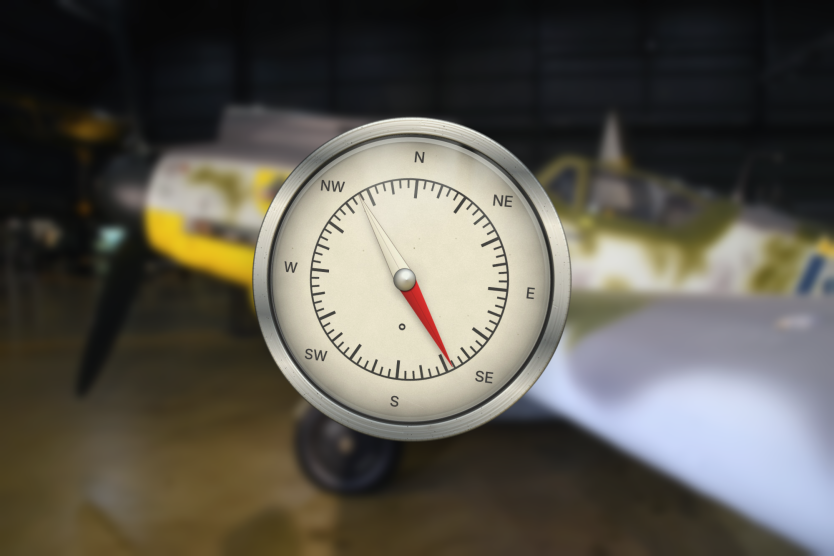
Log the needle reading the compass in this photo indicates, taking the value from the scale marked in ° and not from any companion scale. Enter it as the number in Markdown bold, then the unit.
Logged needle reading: **145** °
